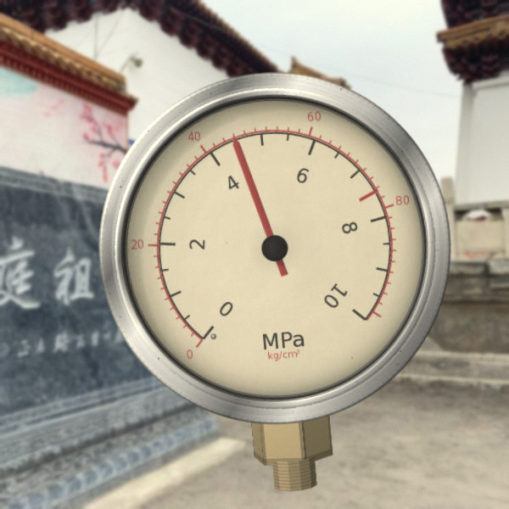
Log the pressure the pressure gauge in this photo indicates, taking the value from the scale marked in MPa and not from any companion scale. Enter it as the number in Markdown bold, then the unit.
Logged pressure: **4.5** MPa
